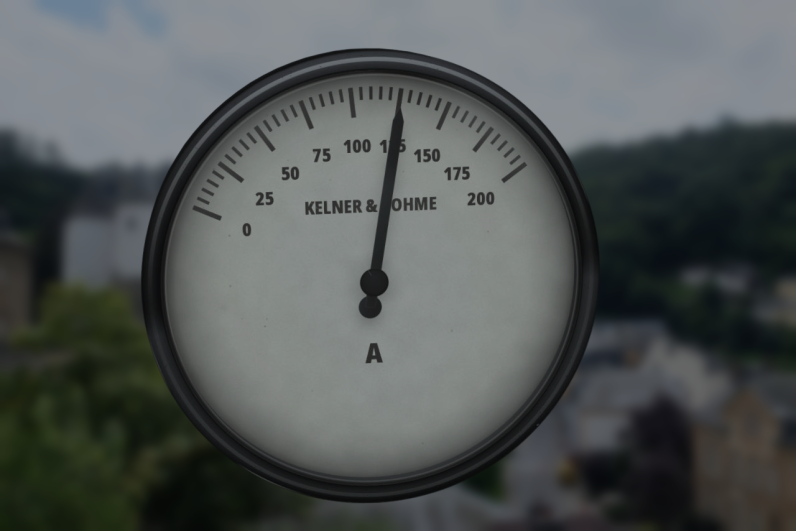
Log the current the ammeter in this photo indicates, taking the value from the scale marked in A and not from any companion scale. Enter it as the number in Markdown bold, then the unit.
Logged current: **125** A
